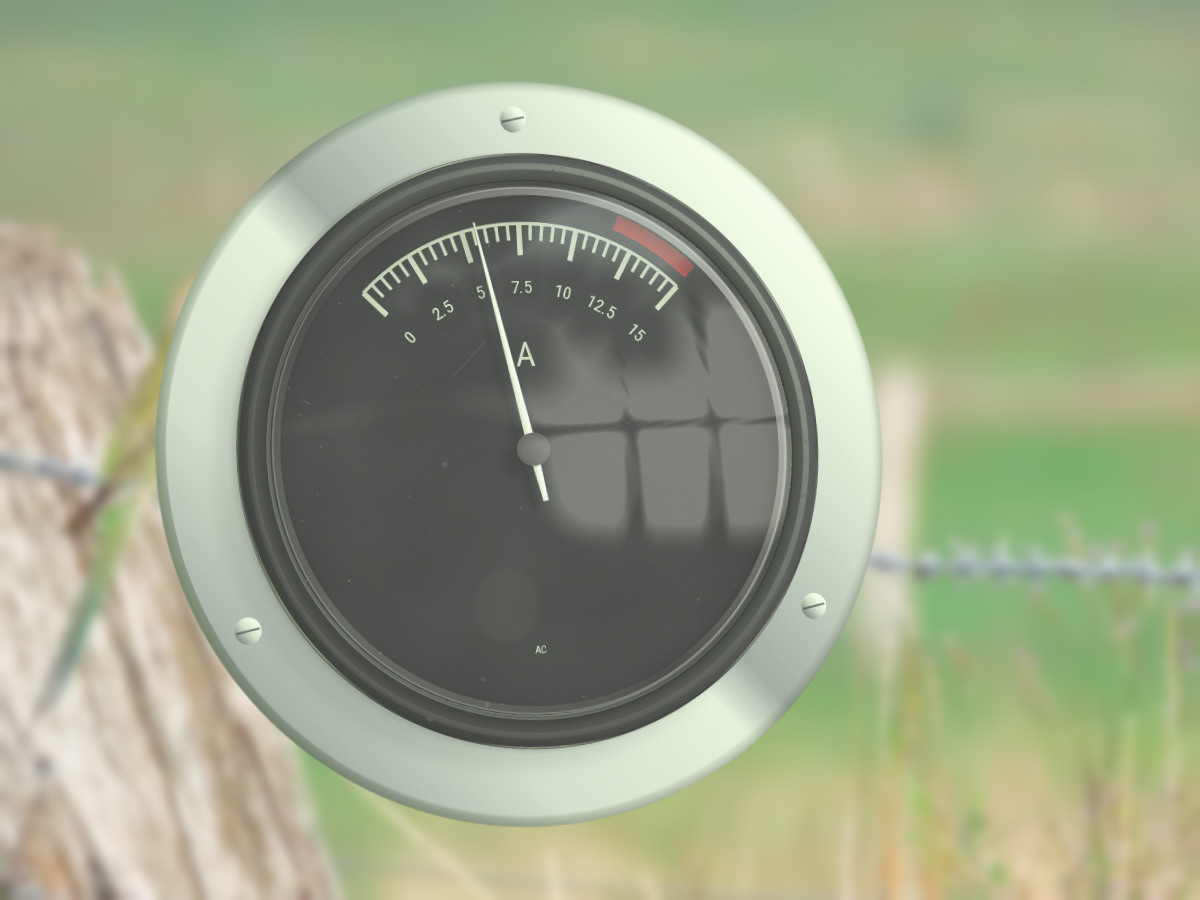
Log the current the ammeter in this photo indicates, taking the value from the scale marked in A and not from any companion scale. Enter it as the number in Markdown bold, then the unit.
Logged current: **5.5** A
